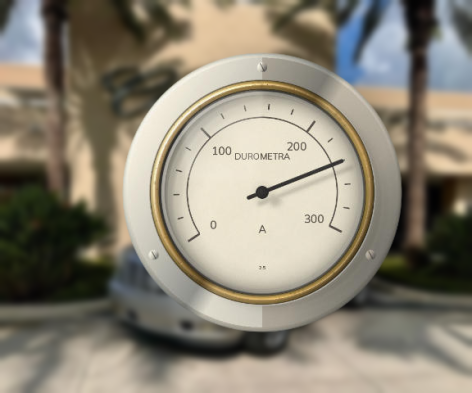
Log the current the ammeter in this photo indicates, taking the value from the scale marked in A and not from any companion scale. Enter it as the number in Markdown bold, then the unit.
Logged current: **240** A
